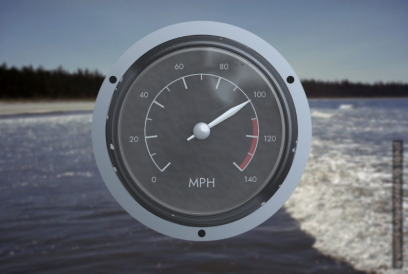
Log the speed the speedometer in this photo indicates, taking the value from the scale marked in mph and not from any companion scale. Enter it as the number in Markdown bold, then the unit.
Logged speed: **100** mph
